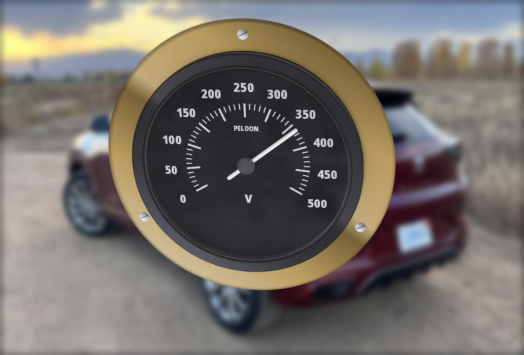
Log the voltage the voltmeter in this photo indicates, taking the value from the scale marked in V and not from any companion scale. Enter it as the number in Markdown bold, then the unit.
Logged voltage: **360** V
